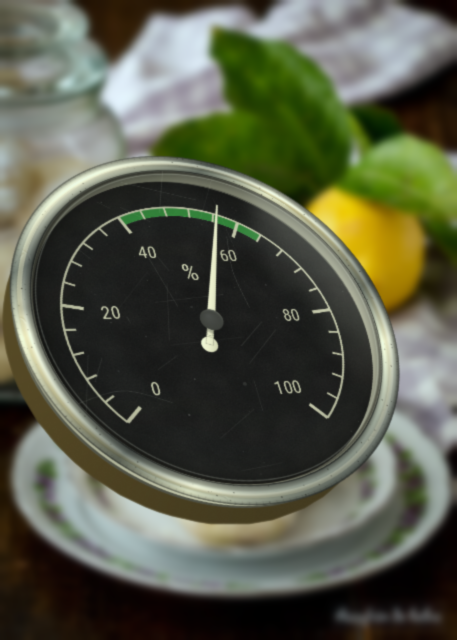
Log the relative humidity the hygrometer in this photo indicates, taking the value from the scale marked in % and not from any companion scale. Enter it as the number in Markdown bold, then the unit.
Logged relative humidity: **56** %
